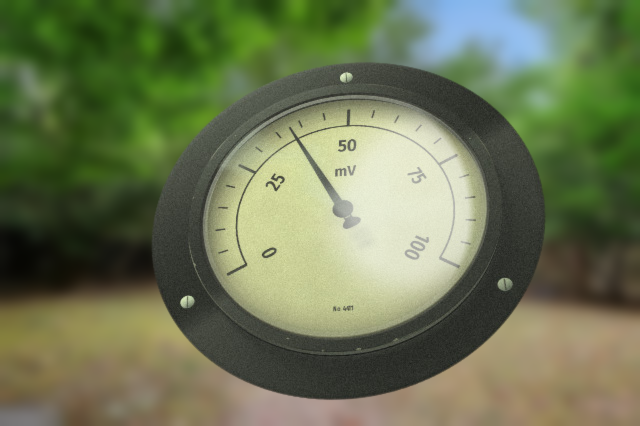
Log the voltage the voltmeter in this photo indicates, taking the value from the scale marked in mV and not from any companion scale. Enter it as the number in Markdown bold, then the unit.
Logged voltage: **37.5** mV
